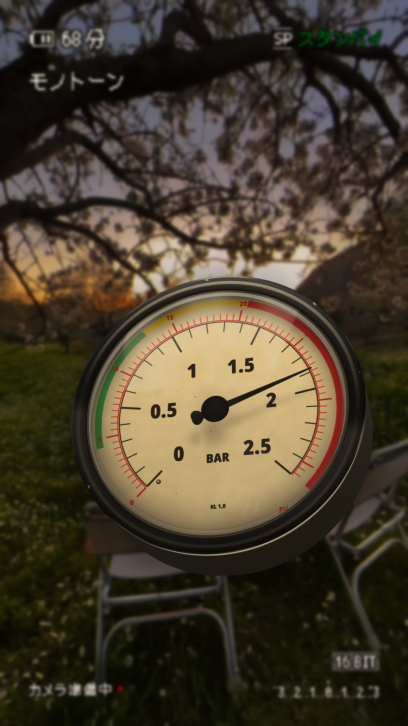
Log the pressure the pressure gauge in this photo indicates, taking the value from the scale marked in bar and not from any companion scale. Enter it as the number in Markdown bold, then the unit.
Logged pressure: **1.9** bar
